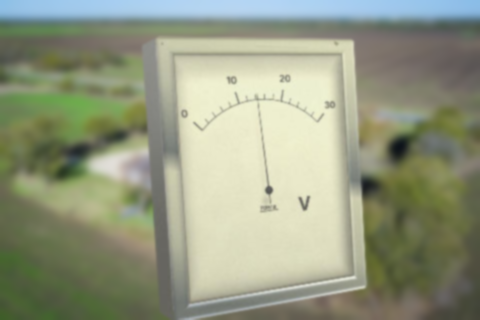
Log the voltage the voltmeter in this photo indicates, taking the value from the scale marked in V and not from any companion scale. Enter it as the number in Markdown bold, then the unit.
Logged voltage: **14** V
